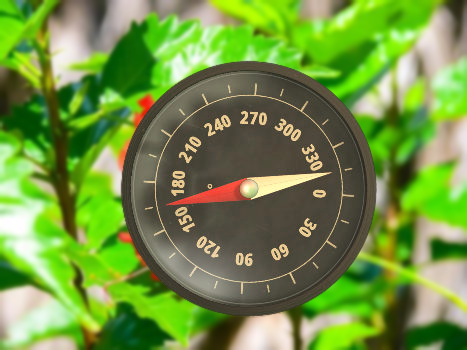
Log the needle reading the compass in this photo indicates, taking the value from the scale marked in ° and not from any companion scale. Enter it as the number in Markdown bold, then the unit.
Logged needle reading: **165** °
